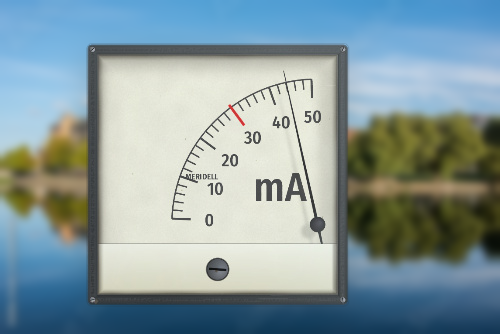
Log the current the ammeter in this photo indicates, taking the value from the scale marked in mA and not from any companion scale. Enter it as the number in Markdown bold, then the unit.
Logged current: **44** mA
